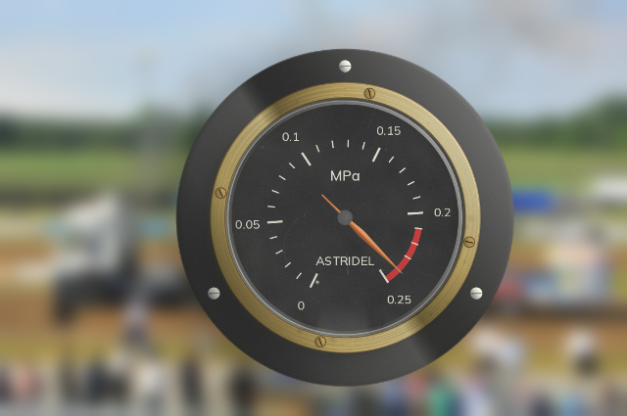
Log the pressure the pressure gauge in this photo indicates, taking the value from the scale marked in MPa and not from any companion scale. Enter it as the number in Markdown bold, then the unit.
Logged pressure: **0.24** MPa
